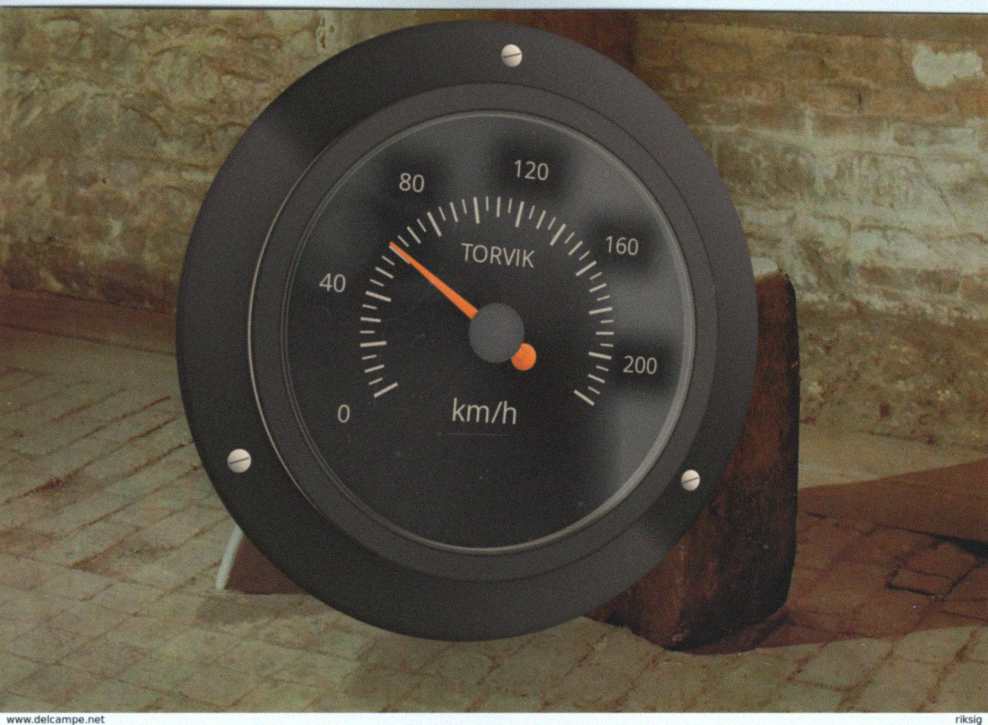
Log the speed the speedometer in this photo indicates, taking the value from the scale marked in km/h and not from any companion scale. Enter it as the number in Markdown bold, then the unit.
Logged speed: **60** km/h
